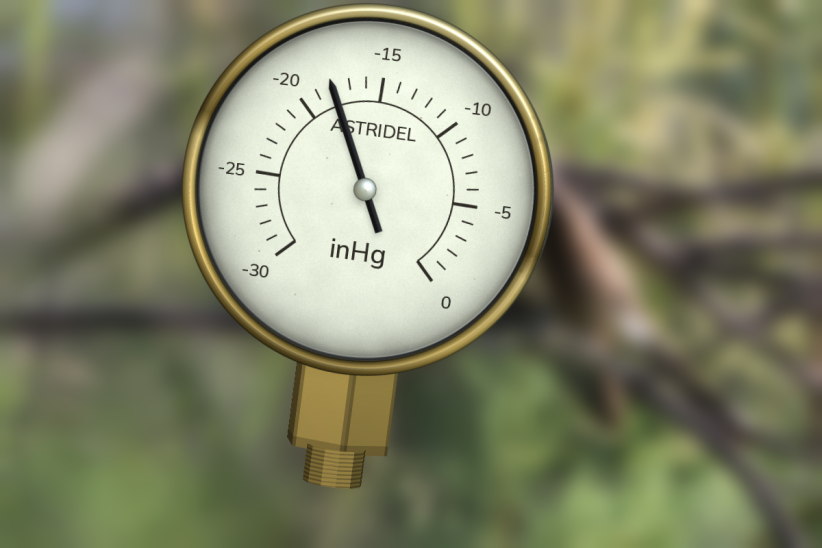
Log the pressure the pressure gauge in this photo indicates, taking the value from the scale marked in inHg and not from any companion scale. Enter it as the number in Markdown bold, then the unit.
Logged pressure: **-18** inHg
